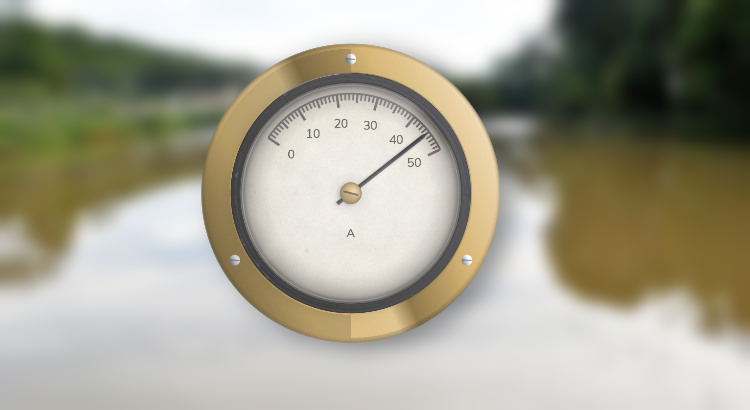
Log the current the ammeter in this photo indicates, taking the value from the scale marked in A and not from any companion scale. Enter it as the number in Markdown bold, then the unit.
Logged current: **45** A
